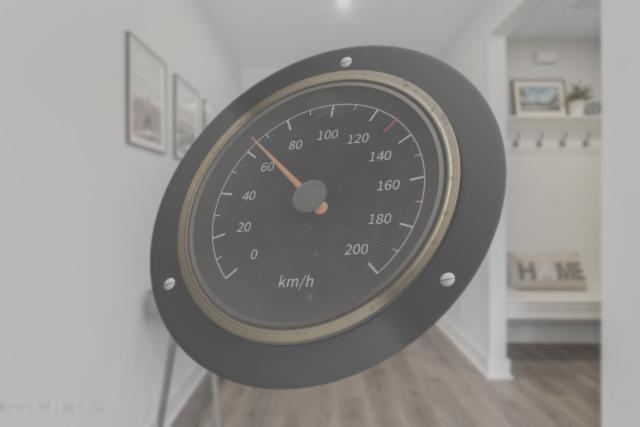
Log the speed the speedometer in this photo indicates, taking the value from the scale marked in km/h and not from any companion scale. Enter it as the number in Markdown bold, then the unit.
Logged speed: **65** km/h
